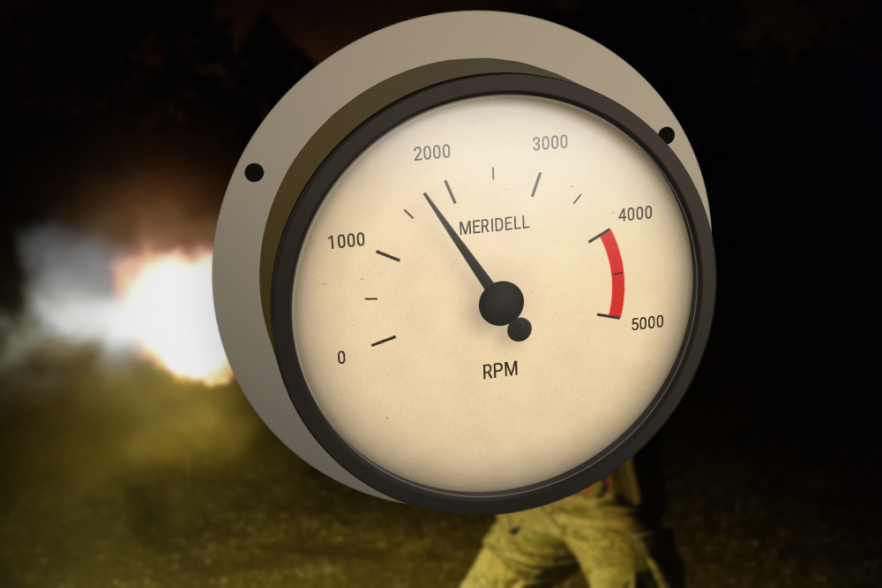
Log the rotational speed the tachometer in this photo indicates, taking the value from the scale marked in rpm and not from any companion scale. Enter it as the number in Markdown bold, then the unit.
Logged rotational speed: **1750** rpm
